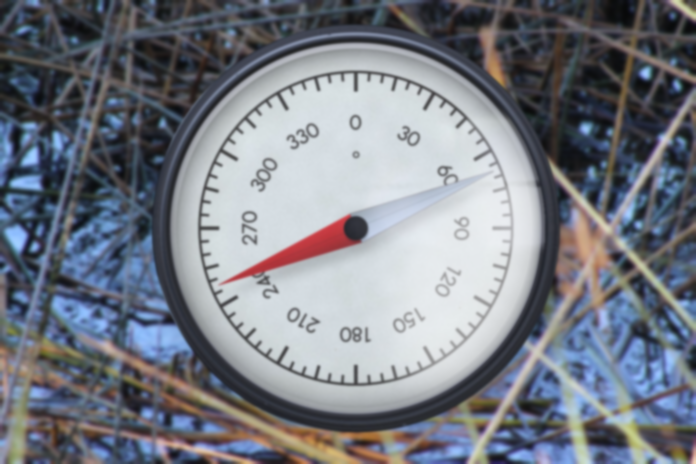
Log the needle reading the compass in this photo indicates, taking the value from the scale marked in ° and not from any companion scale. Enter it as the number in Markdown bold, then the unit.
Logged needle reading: **247.5** °
